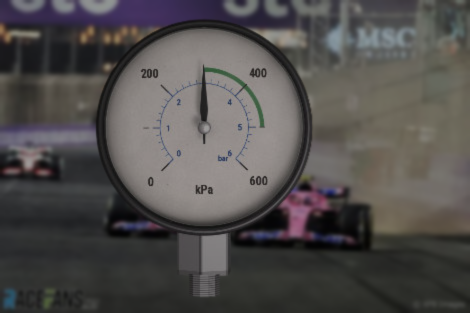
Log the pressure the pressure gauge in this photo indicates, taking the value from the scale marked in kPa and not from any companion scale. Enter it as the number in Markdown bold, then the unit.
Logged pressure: **300** kPa
